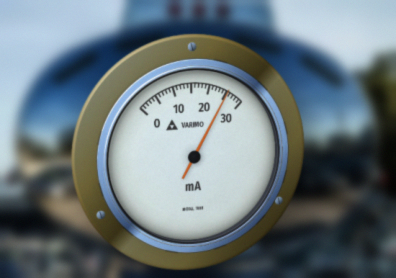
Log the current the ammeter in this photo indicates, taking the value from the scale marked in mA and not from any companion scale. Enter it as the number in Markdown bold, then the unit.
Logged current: **25** mA
